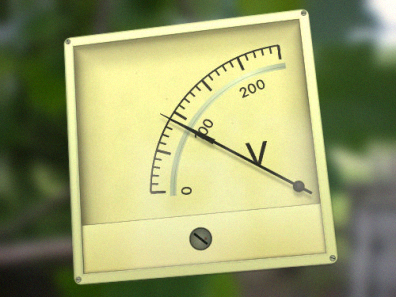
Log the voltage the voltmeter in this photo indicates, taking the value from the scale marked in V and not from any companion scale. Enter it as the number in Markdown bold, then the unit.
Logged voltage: **90** V
